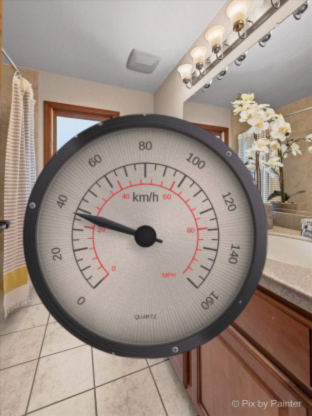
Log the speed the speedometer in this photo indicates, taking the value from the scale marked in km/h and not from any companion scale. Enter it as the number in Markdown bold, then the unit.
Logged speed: **37.5** km/h
